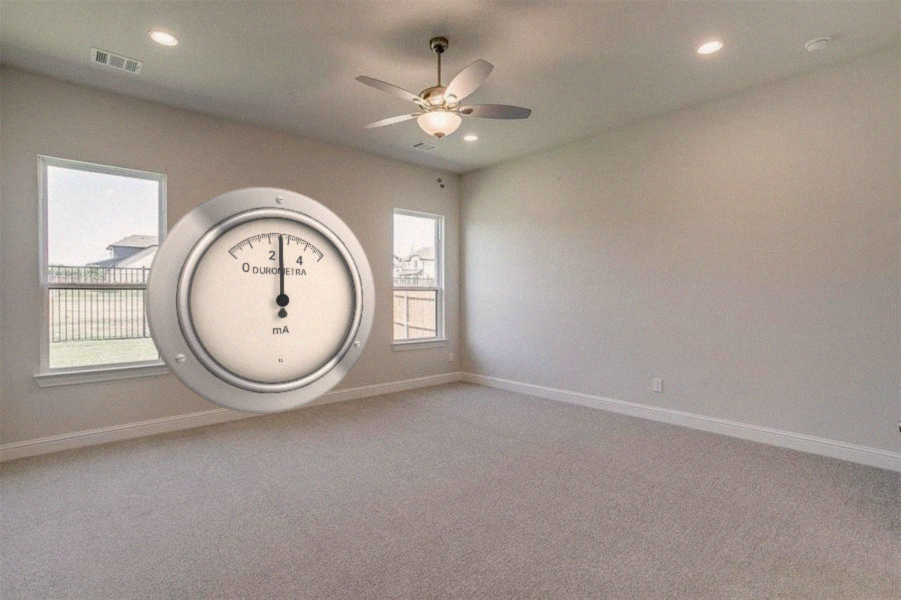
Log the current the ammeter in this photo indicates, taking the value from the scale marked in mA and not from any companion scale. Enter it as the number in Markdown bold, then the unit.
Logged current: **2.5** mA
